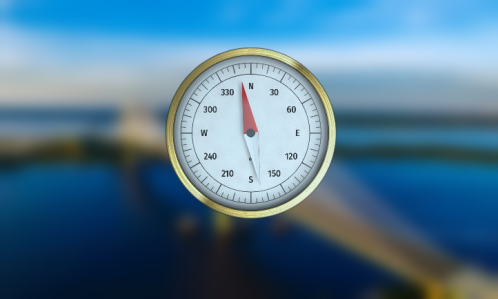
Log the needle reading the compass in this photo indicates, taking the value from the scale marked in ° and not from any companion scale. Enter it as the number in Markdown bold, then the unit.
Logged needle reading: **350** °
